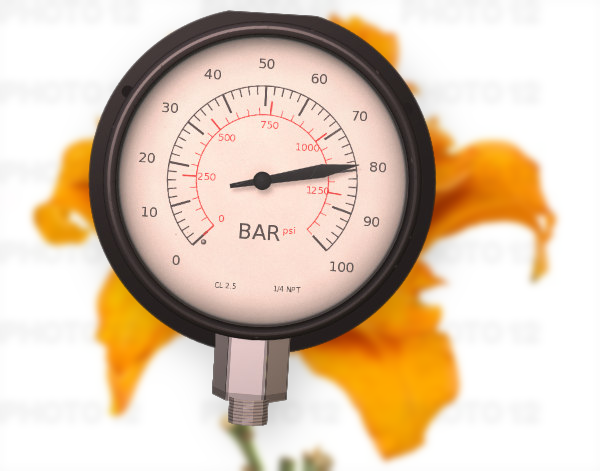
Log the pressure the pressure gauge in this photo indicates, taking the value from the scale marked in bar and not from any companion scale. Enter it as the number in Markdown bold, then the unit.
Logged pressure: **79** bar
